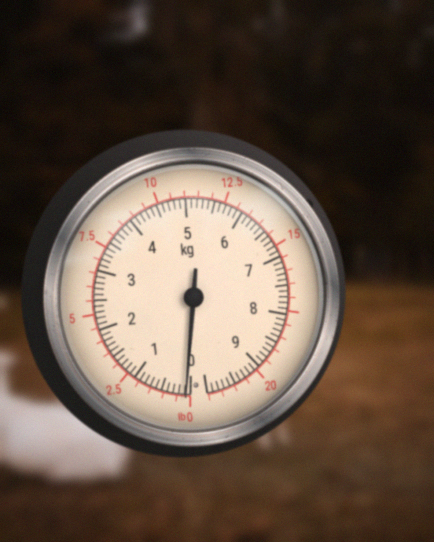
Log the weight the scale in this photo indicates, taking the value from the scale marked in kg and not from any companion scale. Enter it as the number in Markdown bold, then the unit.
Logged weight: **0.1** kg
